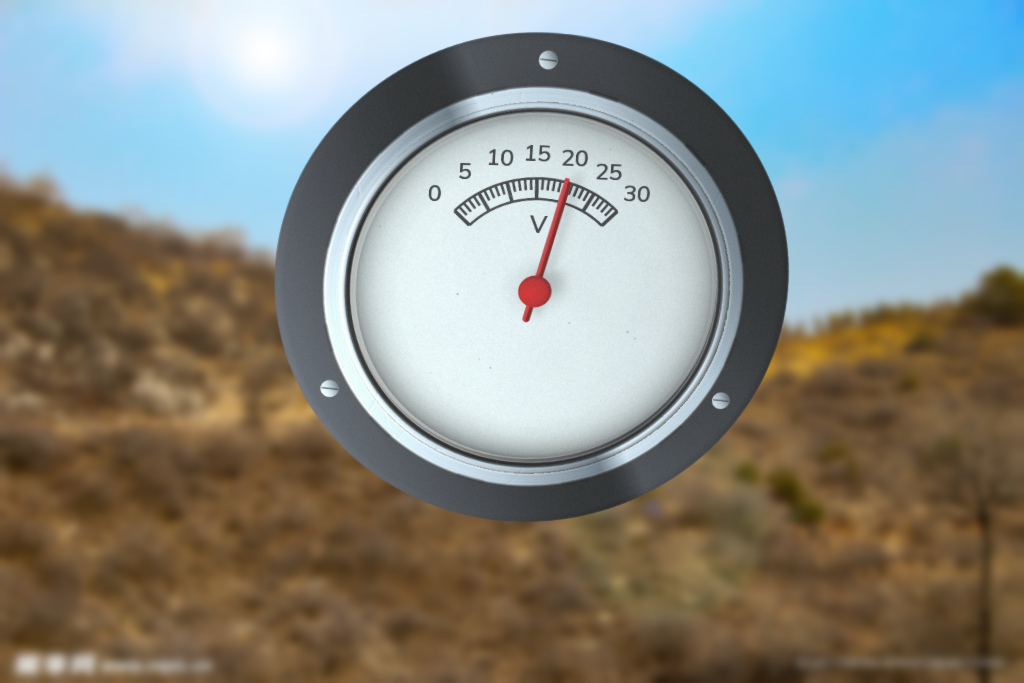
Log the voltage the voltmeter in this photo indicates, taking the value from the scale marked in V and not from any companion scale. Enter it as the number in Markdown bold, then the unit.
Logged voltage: **20** V
